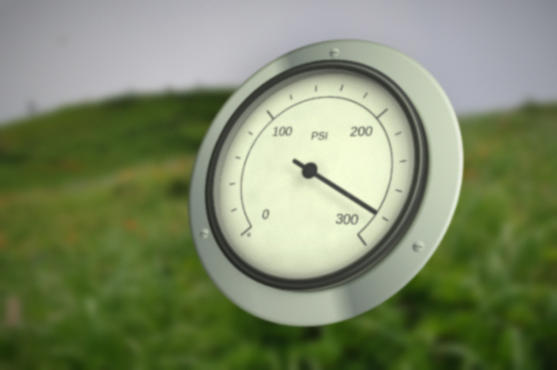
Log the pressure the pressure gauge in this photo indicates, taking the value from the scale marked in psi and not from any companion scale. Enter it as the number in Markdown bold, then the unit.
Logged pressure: **280** psi
